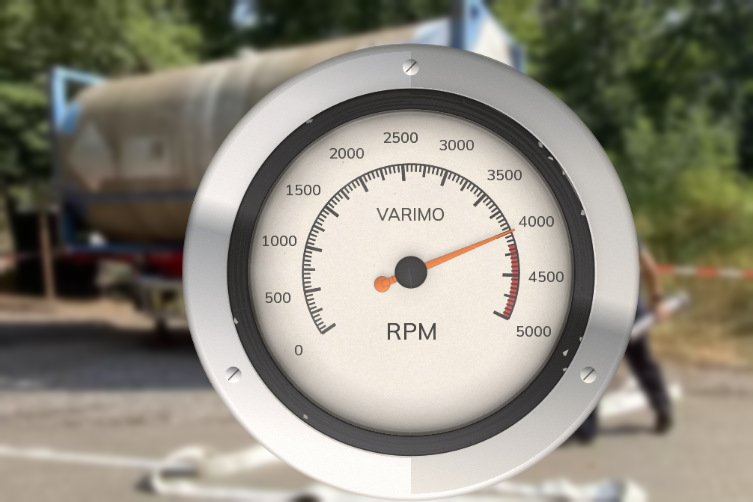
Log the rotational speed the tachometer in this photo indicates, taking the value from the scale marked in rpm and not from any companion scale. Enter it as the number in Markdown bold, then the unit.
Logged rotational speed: **4000** rpm
